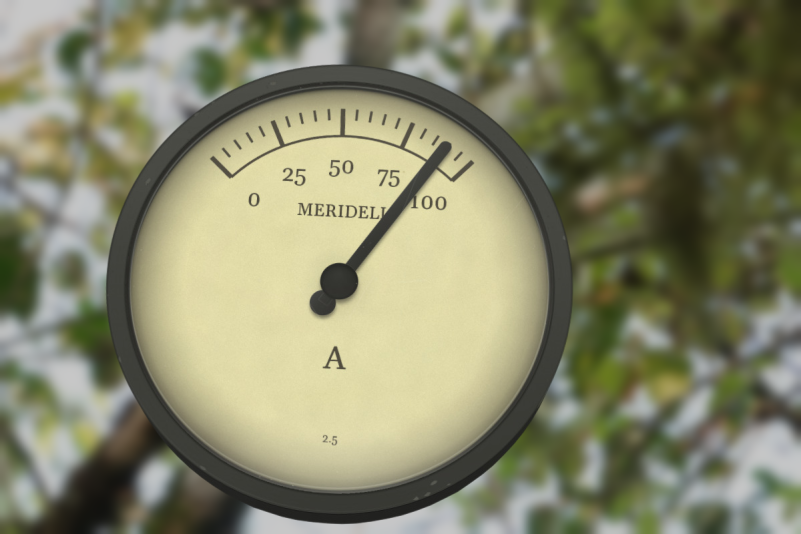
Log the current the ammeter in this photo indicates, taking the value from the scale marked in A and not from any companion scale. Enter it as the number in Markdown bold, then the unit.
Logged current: **90** A
